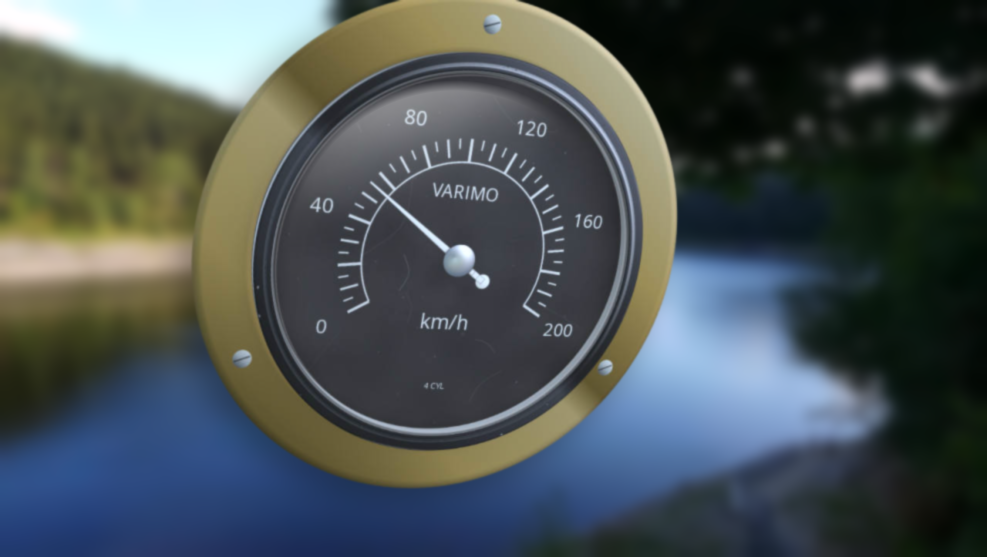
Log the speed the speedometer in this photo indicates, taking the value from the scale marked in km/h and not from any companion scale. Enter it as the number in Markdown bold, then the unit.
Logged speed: **55** km/h
